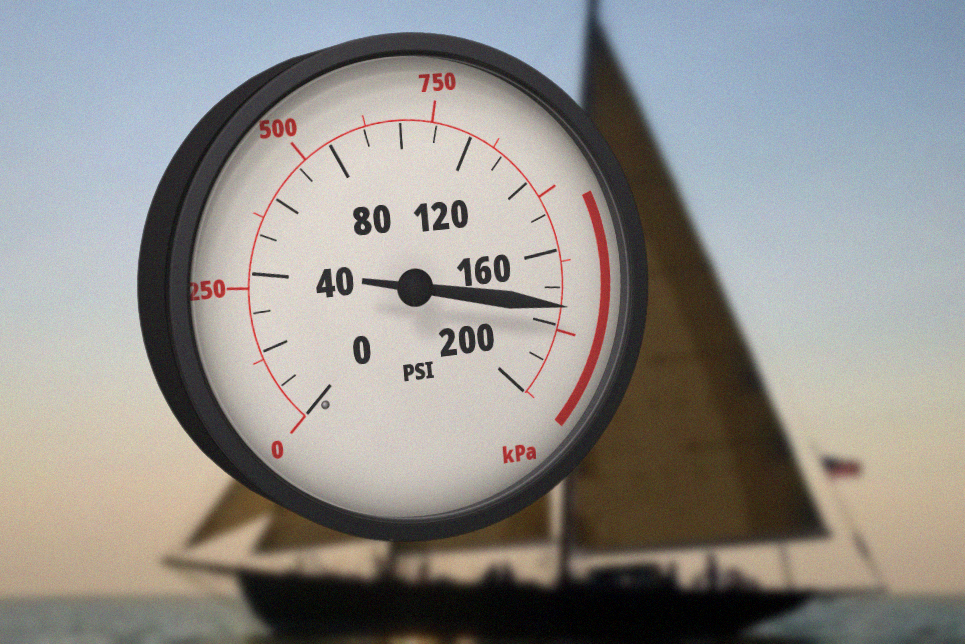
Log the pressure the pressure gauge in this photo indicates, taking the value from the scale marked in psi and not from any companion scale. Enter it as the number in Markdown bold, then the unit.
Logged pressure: **175** psi
